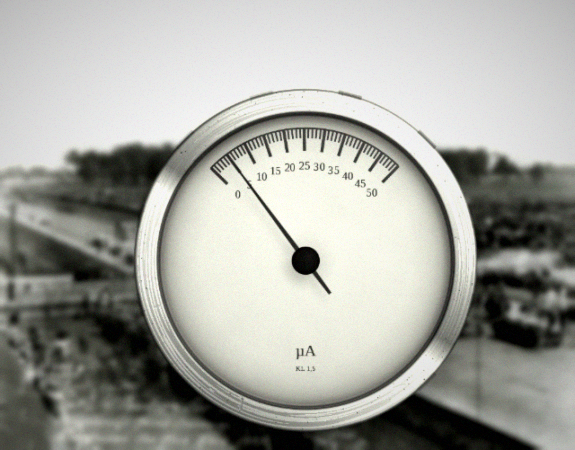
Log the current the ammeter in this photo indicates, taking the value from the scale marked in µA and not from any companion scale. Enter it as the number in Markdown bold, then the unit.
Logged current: **5** µA
